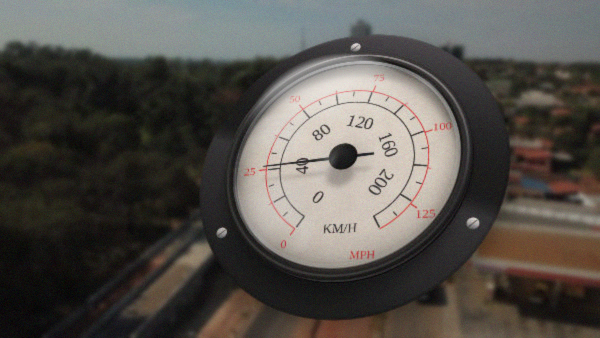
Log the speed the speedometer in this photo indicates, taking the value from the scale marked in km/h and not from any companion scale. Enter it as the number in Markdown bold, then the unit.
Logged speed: **40** km/h
